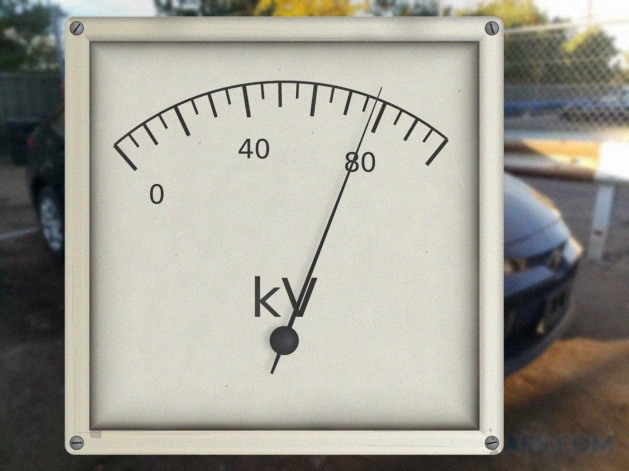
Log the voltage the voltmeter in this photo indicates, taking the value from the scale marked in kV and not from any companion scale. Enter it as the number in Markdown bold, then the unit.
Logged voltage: **77.5** kV
